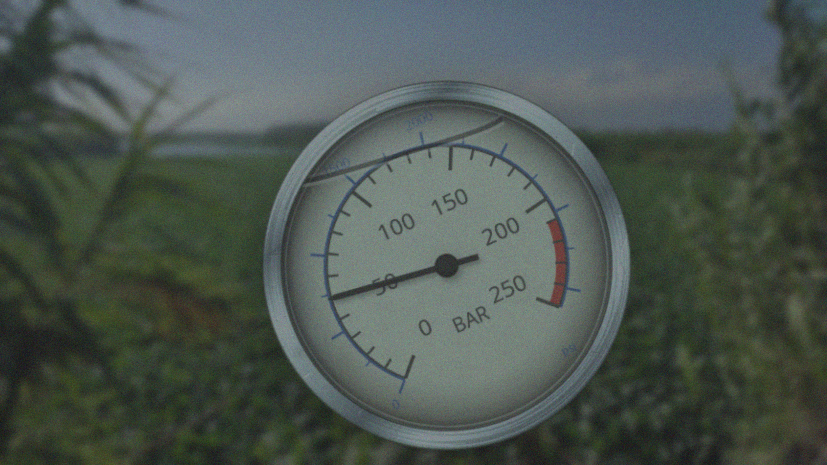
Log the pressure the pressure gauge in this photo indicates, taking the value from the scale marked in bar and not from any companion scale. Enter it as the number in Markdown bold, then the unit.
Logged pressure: **50** bar
